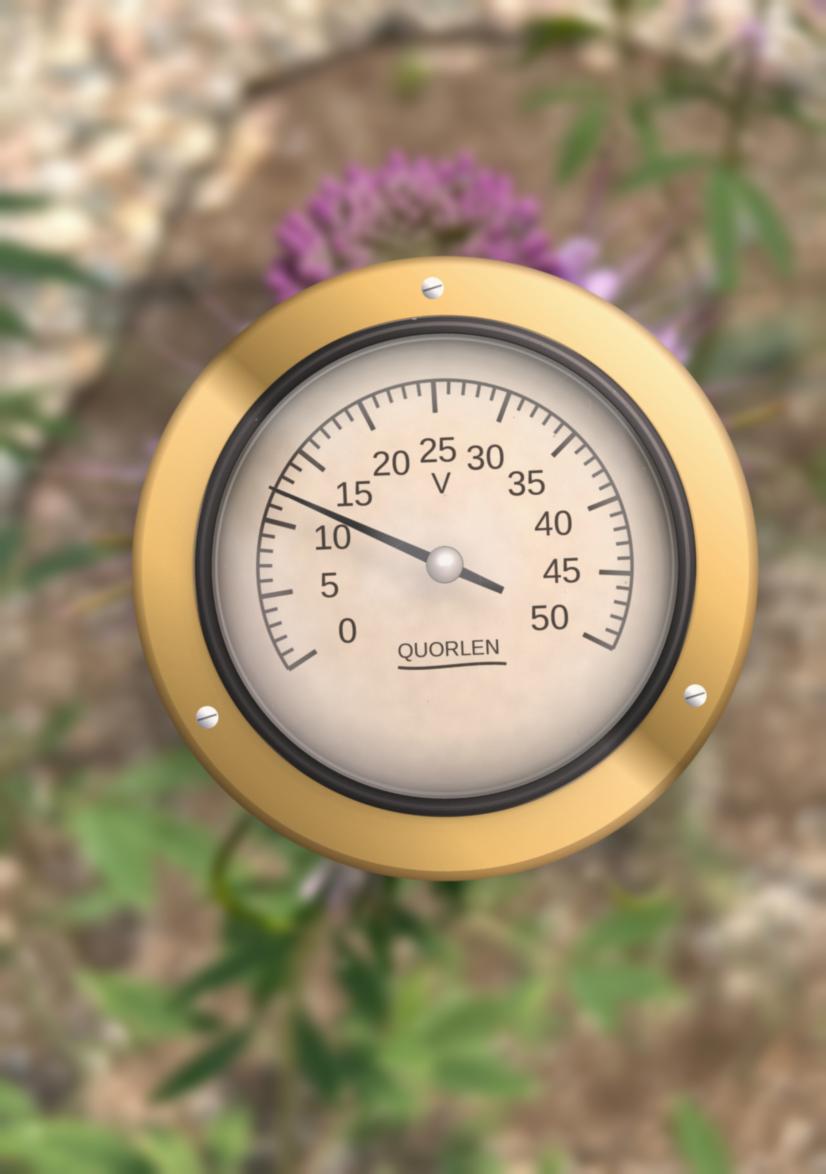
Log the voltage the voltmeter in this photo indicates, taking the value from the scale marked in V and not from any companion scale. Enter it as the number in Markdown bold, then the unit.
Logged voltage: **12** V
